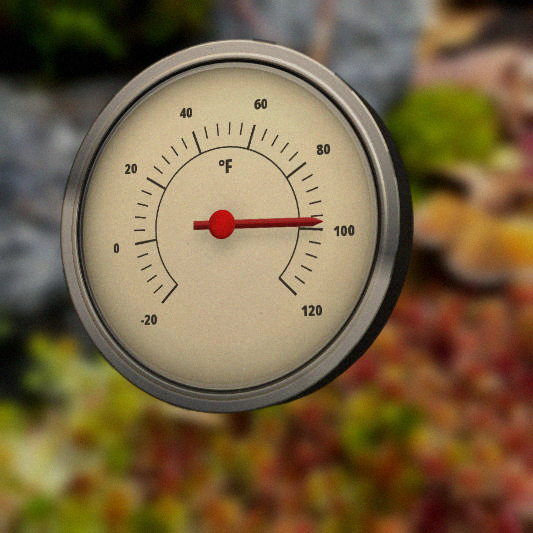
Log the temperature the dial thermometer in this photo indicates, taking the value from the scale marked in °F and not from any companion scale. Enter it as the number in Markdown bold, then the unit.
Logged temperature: **98** °F
